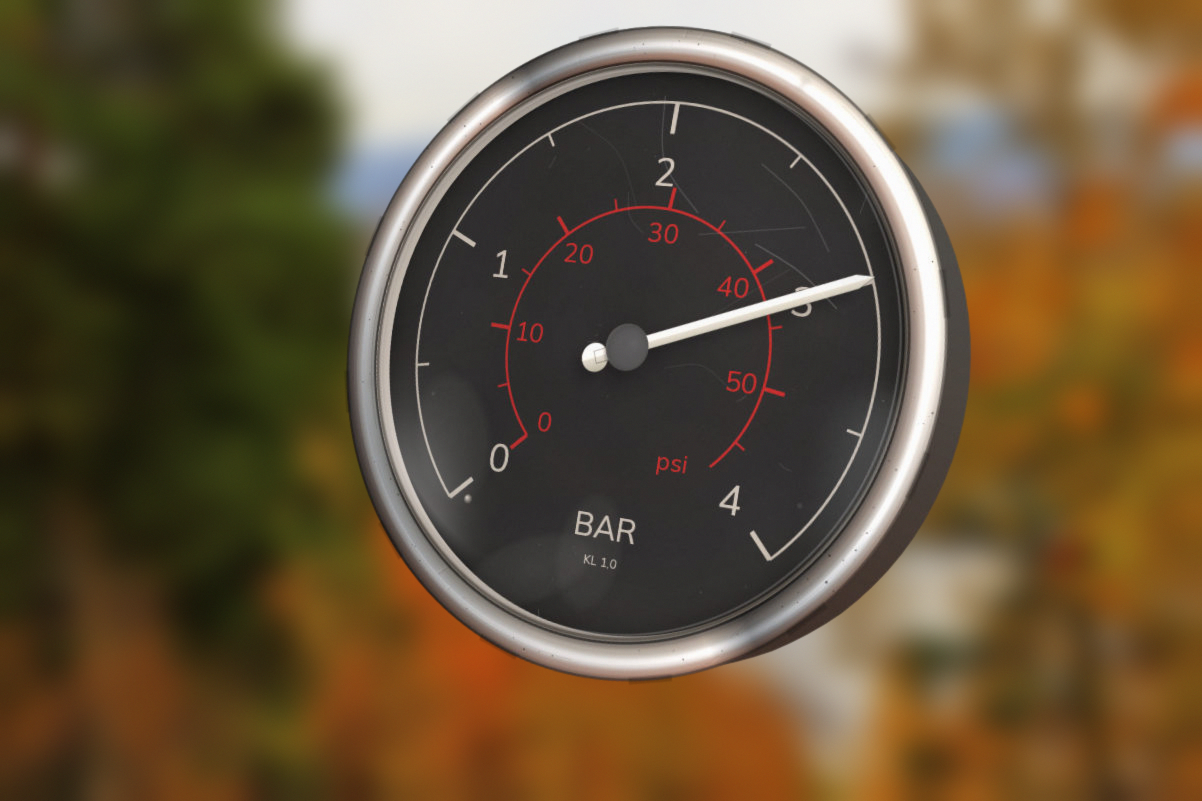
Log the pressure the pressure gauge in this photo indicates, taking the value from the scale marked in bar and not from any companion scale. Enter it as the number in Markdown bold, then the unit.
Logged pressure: **3** bar
